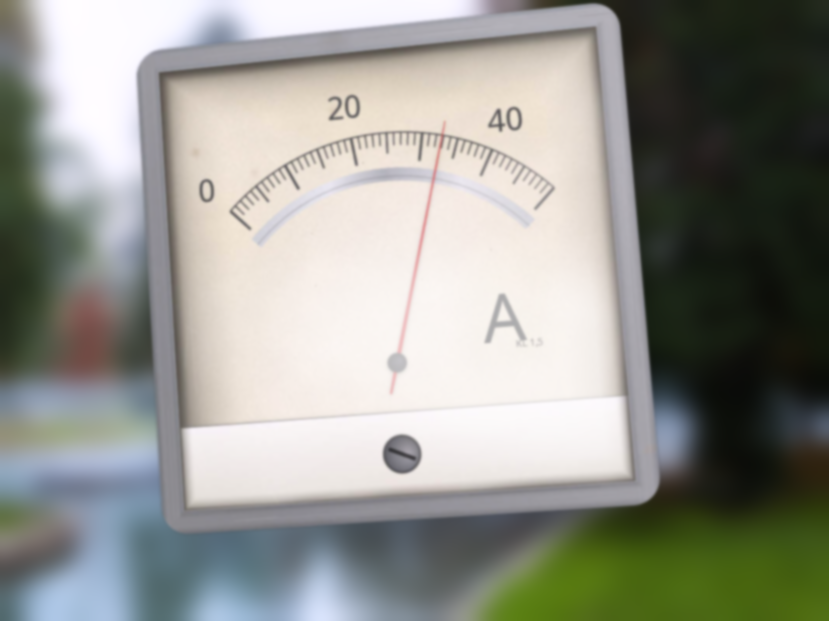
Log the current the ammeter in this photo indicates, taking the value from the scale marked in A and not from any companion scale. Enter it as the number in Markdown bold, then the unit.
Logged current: **33** A
